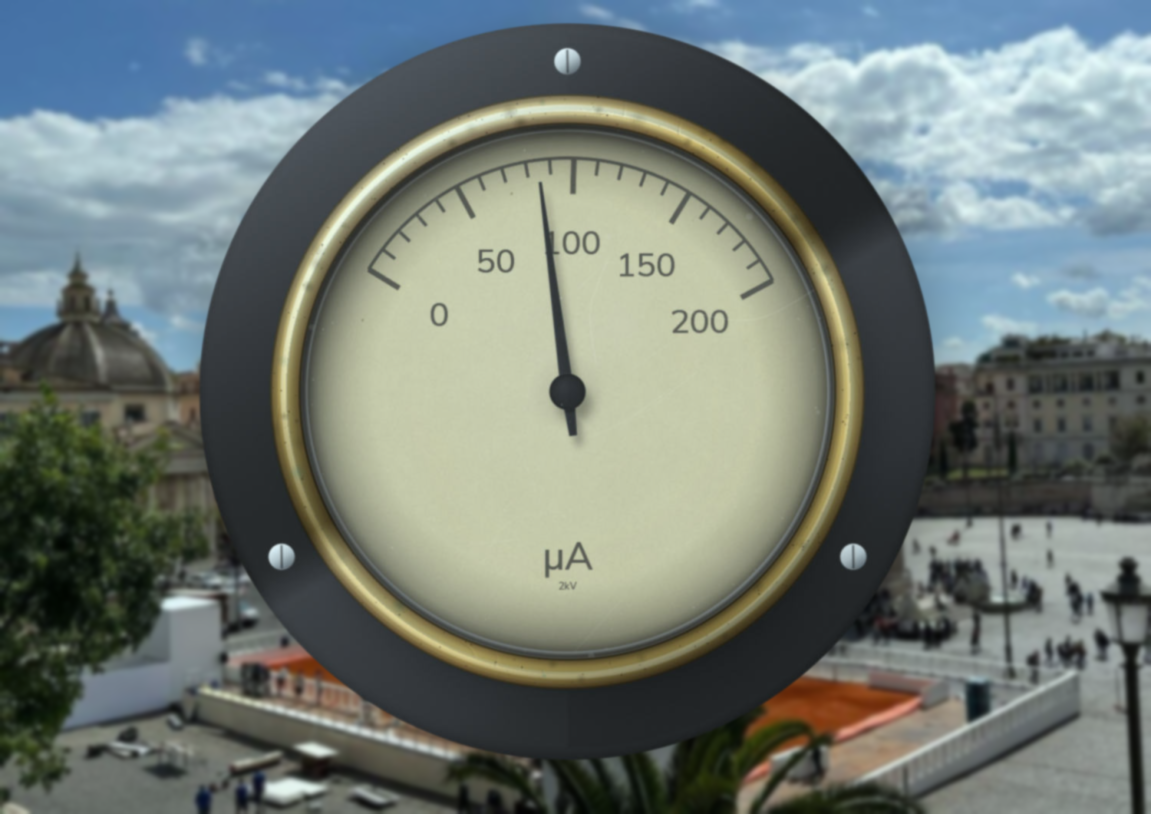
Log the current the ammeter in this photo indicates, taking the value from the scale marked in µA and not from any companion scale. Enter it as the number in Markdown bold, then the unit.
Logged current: **85** µA
